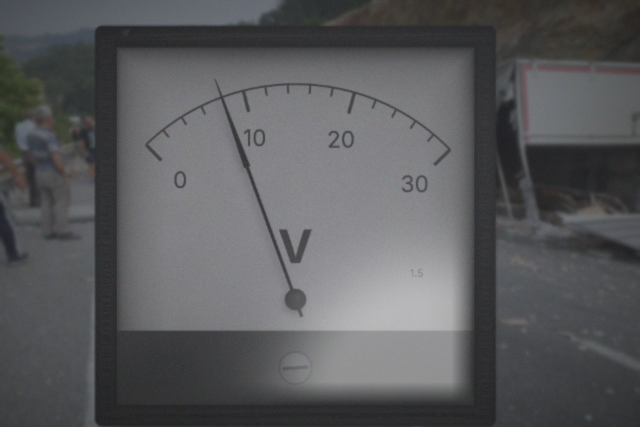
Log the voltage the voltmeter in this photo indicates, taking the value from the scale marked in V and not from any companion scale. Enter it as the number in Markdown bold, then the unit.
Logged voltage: **8** V
